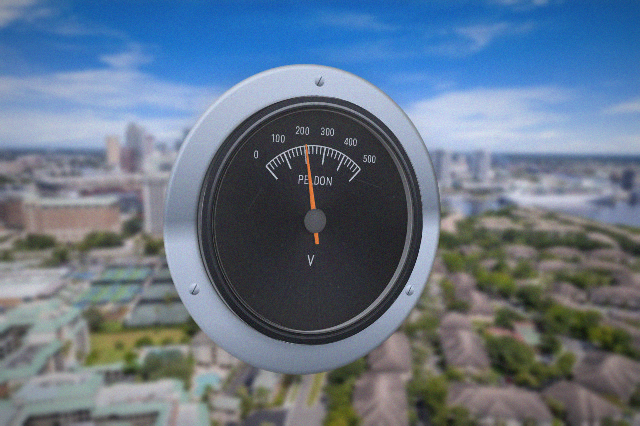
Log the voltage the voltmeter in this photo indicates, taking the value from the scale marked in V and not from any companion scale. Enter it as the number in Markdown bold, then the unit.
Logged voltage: **200** V
